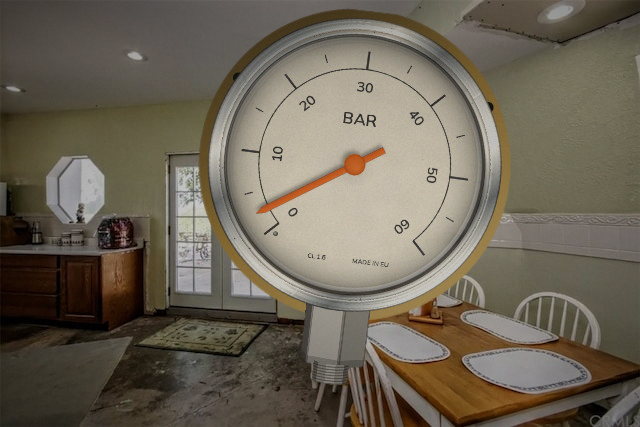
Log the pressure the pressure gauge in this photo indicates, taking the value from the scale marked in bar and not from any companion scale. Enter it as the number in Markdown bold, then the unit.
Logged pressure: **2.5** bar
